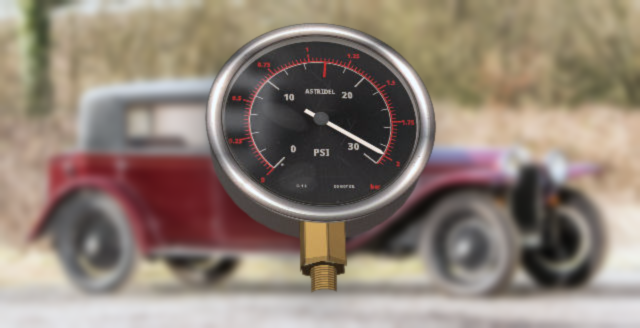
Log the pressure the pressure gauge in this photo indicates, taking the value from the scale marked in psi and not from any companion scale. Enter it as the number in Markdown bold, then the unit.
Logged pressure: **29** psi
